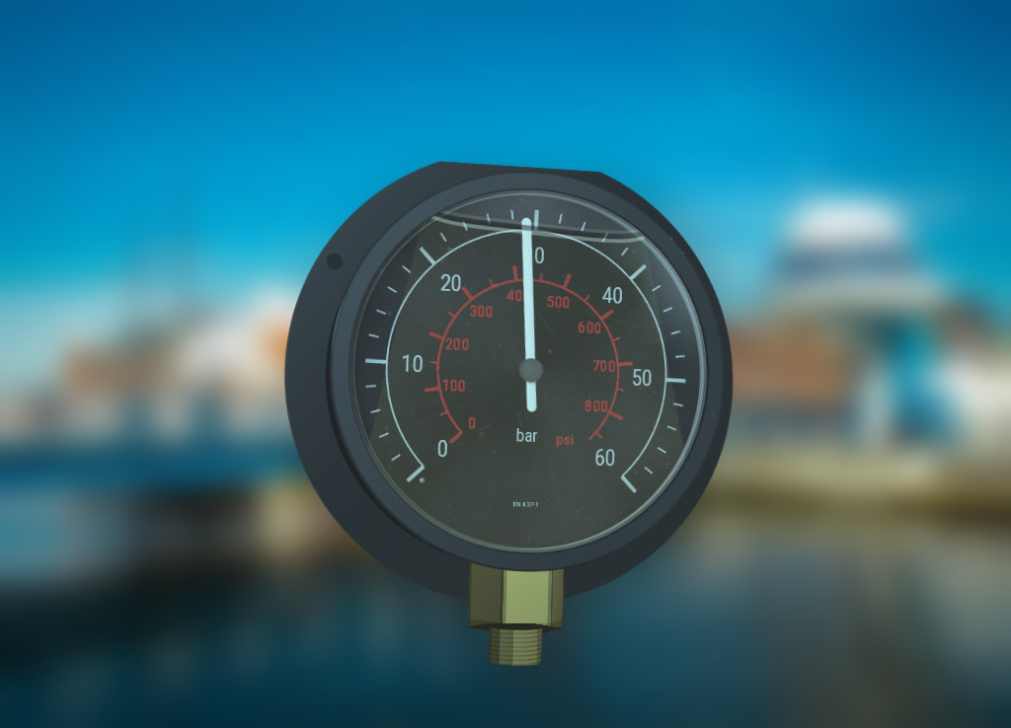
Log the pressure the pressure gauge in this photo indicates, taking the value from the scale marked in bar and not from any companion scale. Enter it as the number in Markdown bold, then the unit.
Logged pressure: **29** bar
